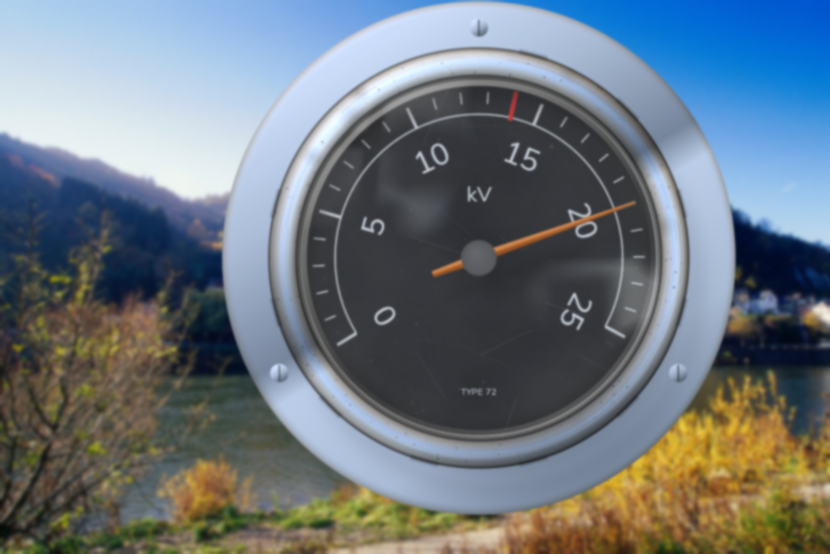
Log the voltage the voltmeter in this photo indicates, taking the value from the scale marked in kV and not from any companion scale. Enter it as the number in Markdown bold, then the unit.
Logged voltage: **20** kV
